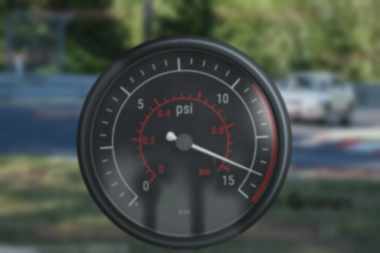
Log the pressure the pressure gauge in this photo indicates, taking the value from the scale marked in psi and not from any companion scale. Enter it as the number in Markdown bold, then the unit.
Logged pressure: **14** psi
